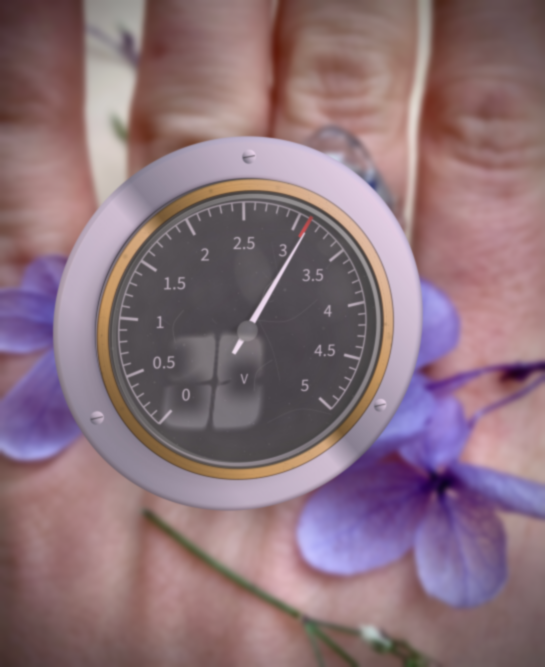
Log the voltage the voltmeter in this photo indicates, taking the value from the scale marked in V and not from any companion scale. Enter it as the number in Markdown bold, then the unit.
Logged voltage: **3.1** V
